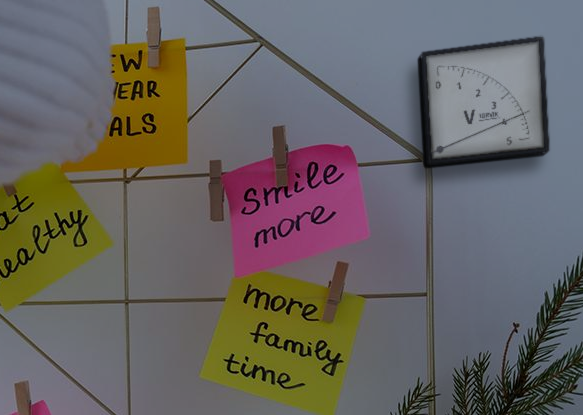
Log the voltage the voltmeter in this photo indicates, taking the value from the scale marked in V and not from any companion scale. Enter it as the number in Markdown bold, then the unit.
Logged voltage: **4** V
